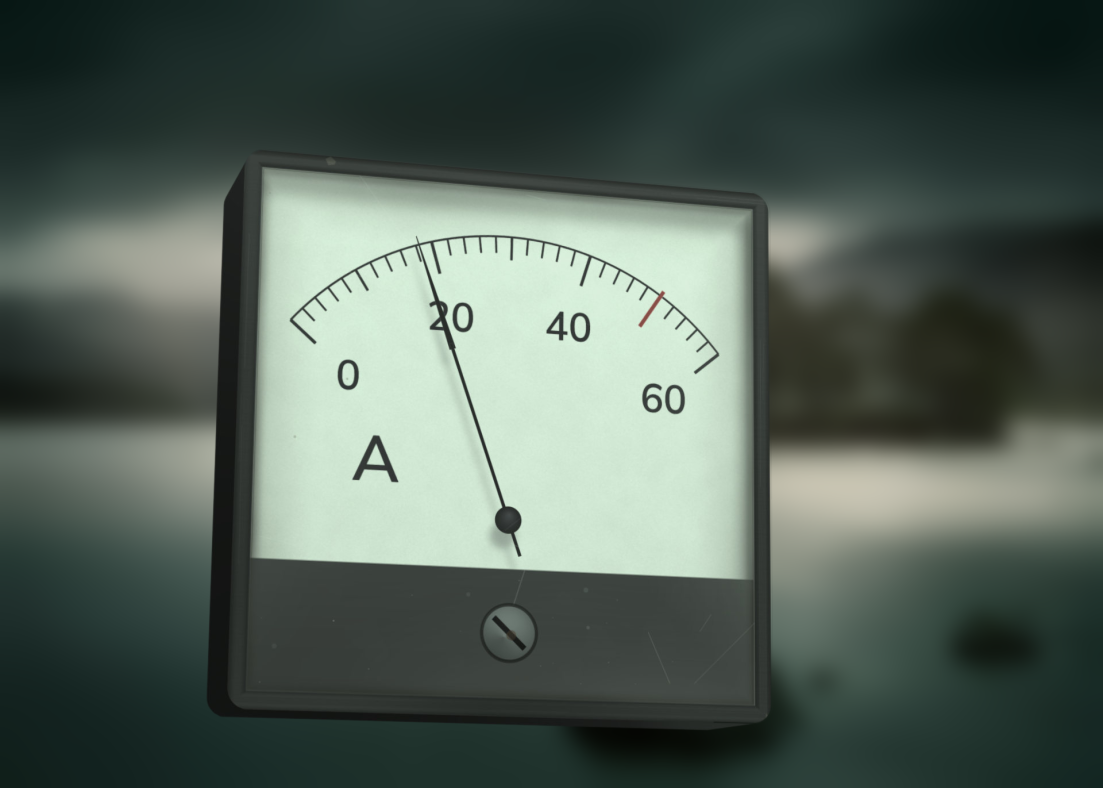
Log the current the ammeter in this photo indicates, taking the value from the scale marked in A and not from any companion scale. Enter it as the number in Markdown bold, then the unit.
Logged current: **18** A
